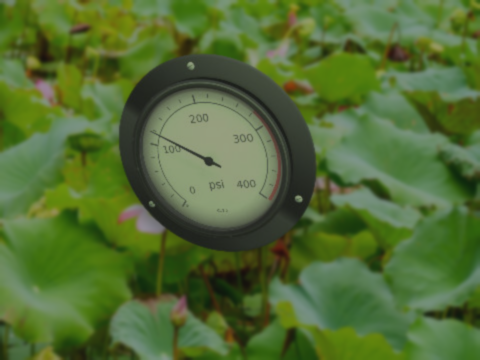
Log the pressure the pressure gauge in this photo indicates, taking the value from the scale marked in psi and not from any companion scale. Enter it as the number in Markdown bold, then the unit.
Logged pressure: **120** psi
